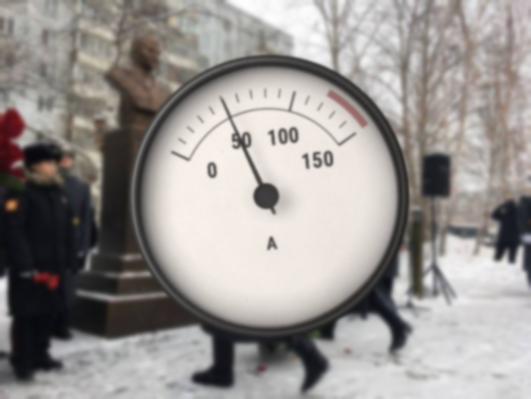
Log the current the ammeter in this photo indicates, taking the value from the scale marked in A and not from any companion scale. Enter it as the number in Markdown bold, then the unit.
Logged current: **50** A
